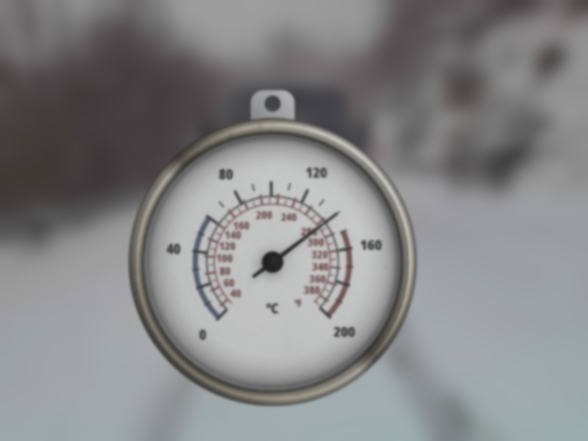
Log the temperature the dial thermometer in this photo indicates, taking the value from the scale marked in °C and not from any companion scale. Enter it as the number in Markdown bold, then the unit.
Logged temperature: **140** °C
